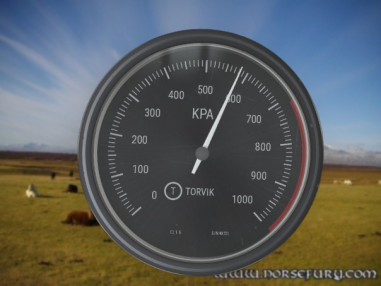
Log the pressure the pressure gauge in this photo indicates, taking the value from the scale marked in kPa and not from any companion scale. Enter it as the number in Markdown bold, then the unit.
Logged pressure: **580** kPa
